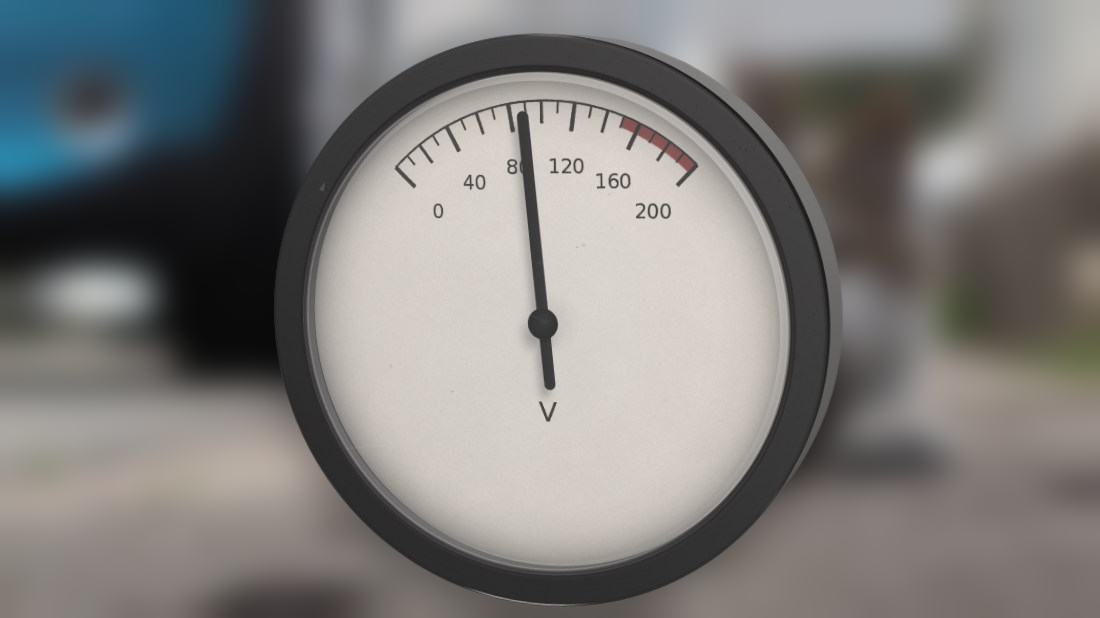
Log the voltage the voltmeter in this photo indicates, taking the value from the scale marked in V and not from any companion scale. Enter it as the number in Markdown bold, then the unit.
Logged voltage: **90** V
